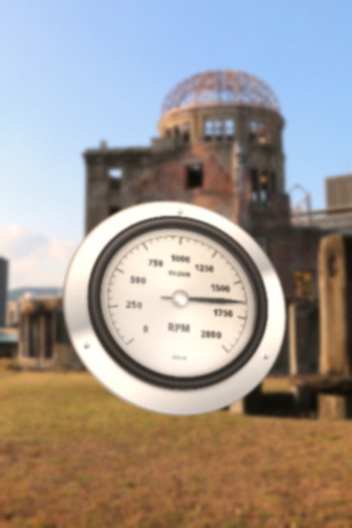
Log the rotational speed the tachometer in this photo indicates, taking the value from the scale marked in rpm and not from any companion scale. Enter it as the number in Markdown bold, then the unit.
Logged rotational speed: **1650** rpm
